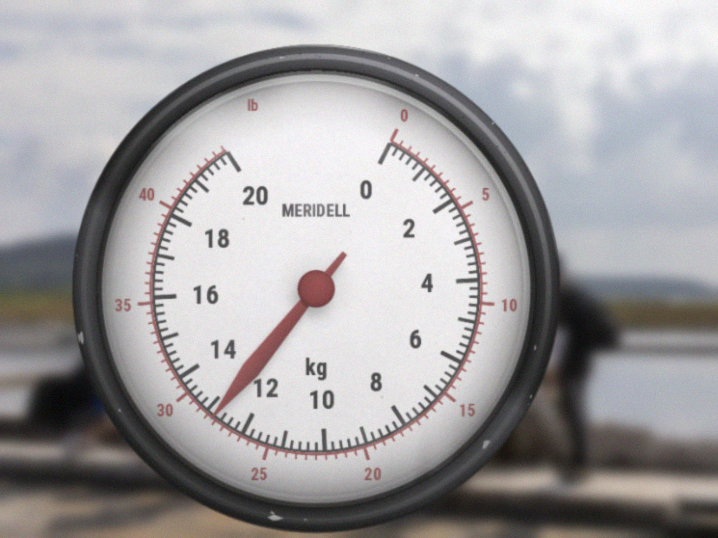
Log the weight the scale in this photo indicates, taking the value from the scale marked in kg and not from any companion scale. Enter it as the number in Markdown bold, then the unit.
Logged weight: **12.8** kg
